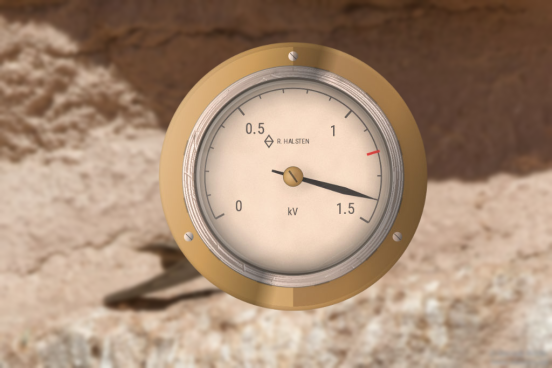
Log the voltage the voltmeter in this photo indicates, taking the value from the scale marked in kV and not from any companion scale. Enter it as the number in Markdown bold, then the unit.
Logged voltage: **1.4** kV
